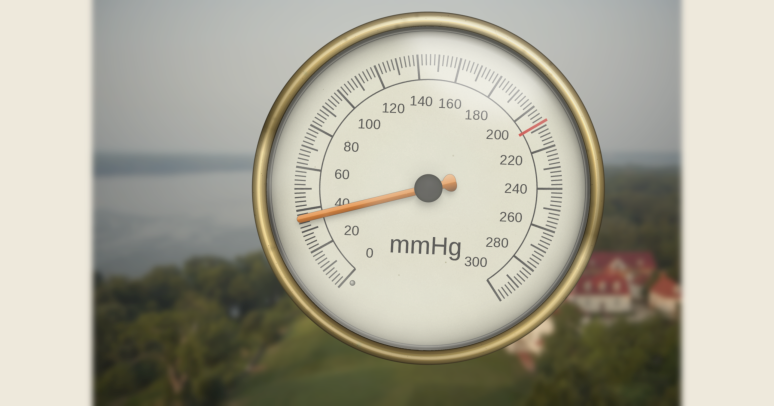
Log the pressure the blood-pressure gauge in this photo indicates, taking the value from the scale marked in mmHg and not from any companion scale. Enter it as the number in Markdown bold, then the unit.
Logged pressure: **36** mmHg
